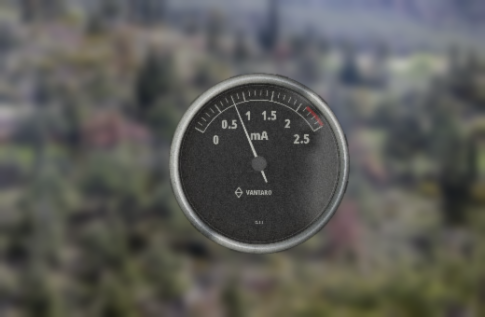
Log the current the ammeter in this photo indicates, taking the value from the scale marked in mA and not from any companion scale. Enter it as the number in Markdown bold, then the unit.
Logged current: **0.8** mA
